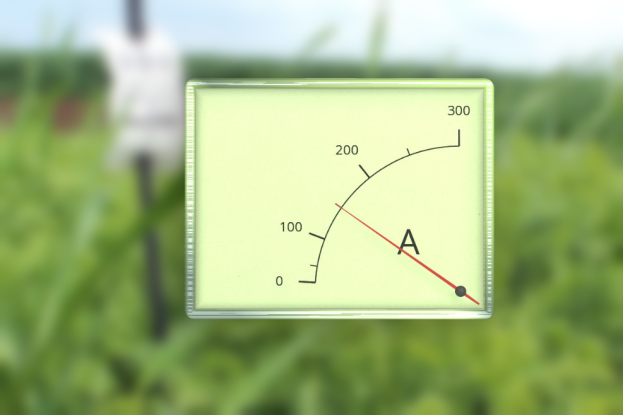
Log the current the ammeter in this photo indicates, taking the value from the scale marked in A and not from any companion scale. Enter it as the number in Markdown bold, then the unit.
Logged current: **150** A
